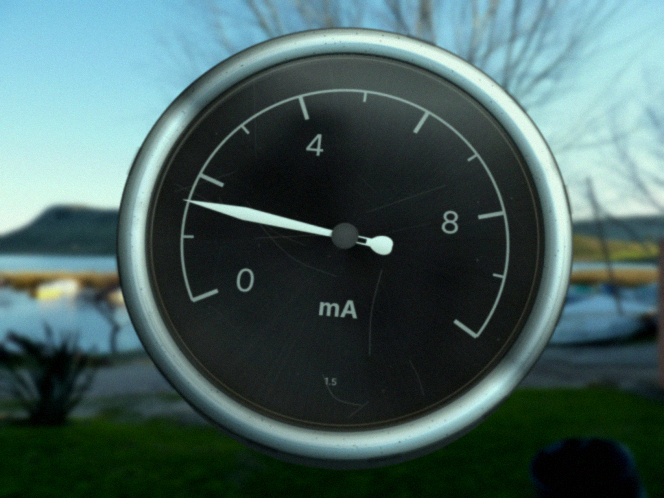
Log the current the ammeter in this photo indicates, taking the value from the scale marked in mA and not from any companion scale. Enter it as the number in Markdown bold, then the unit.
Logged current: **1.5** mA
